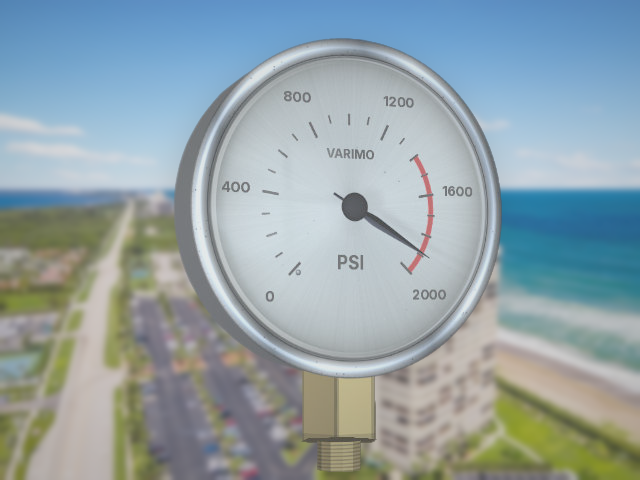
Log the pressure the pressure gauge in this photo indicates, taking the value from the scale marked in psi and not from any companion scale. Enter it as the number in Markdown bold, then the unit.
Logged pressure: **1900** psi
